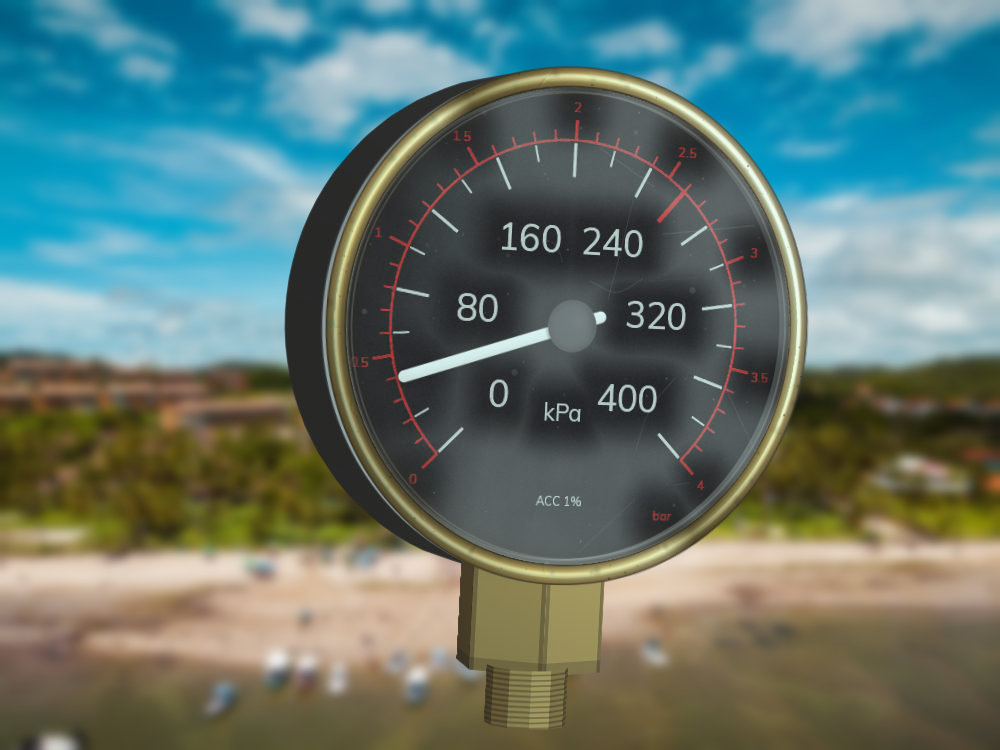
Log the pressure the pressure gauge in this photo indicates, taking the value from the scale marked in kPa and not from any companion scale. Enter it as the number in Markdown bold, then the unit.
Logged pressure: **40** kPa
